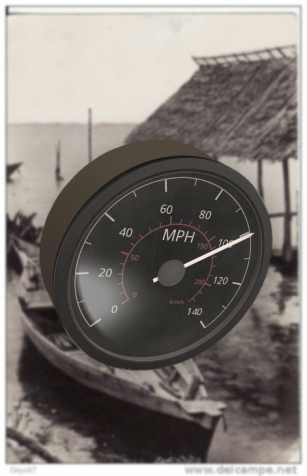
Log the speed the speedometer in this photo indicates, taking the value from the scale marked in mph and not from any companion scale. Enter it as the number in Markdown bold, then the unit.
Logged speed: **100** mph
